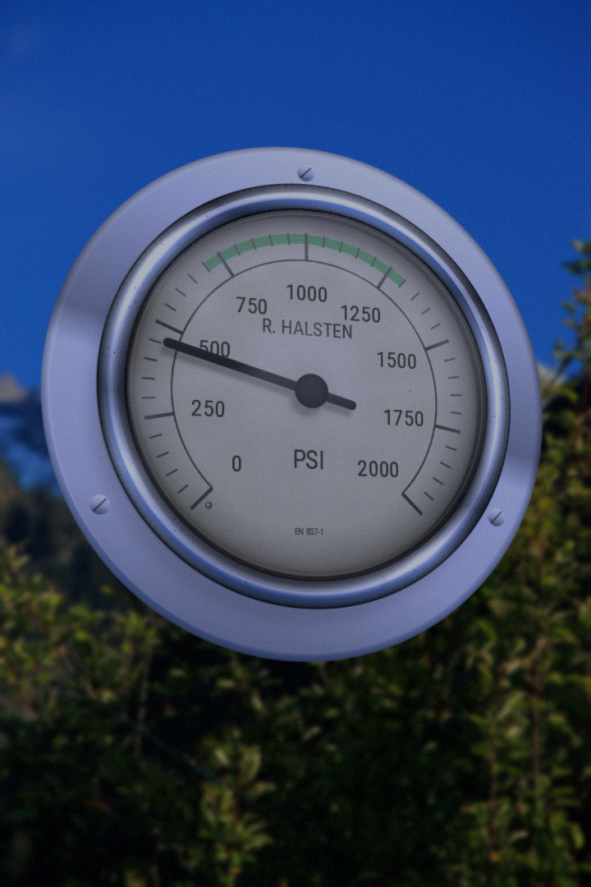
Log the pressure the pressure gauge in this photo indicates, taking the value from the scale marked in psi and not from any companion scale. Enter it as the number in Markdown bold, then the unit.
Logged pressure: **450** psi
